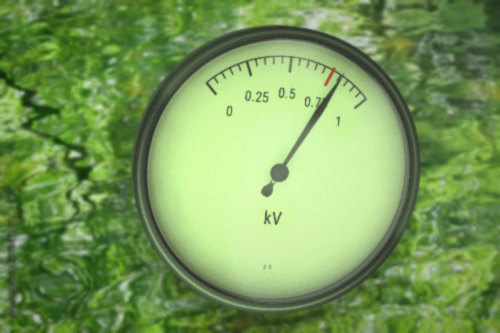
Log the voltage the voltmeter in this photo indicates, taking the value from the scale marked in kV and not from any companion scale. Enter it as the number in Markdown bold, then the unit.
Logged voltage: **0.8** kV
